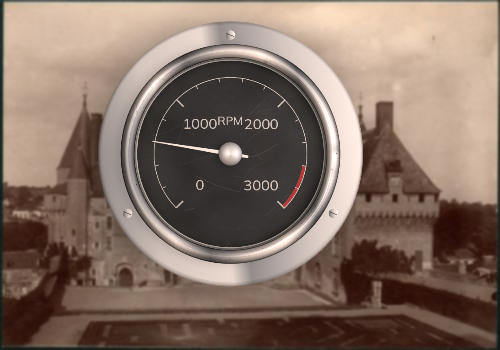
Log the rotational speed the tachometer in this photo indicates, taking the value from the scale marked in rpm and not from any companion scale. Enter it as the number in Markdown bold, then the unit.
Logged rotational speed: **600** rpm
